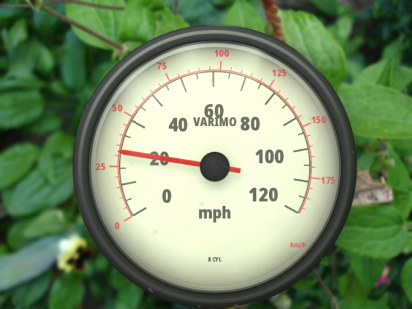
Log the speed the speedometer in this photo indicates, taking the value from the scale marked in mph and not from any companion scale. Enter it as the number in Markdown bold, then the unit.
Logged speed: **20** mph
